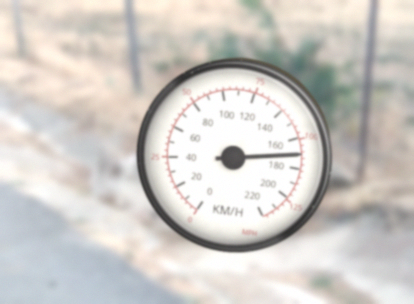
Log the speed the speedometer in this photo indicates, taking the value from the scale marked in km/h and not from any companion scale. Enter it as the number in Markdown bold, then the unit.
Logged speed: **170** km/h
